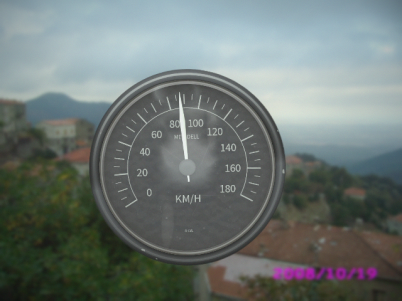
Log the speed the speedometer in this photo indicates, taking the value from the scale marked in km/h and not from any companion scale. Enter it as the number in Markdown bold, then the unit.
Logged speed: **87.5** km/h
